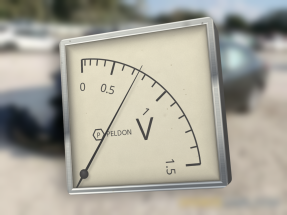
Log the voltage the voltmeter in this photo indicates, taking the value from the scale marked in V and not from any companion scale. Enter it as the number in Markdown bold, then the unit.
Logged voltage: **0.75** V
